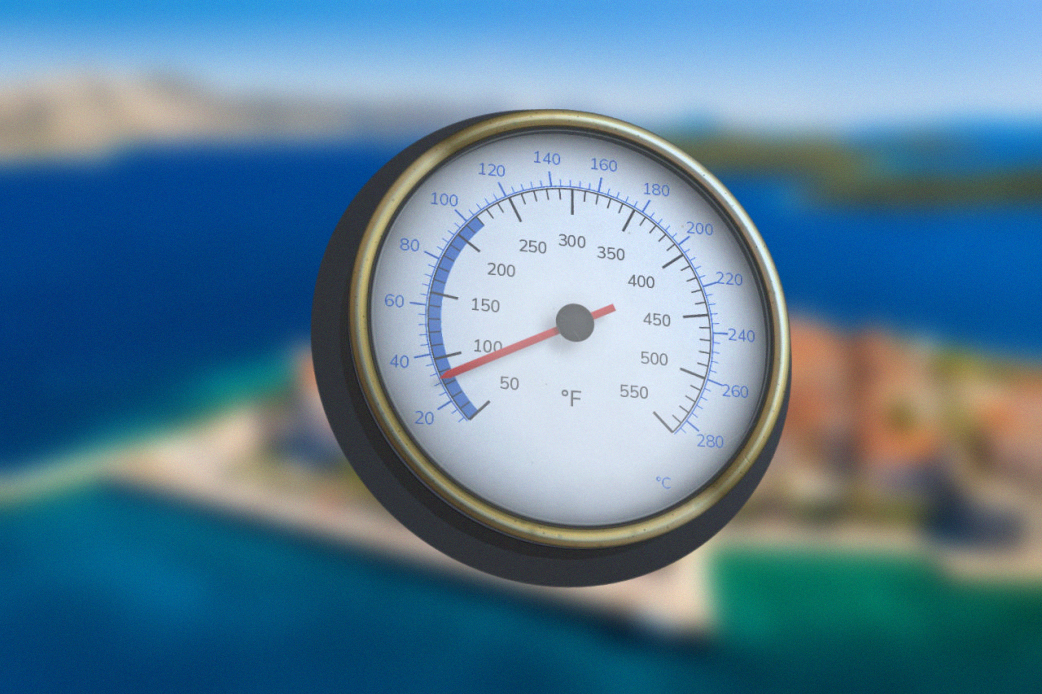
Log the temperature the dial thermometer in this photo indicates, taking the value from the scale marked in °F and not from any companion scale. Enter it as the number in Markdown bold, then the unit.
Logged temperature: **85** °F
